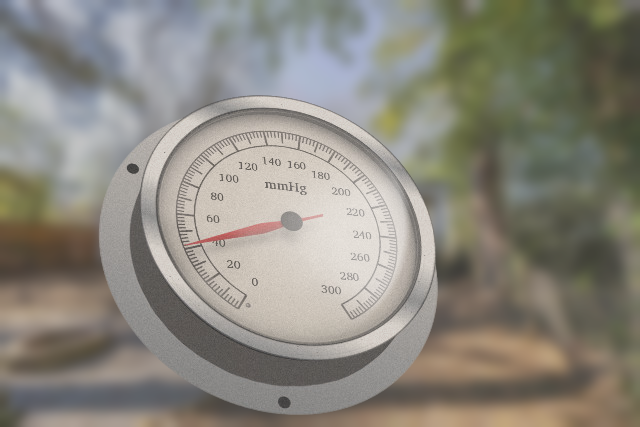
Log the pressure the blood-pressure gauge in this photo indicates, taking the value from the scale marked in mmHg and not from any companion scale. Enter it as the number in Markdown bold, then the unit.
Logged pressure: **40** mmHg
